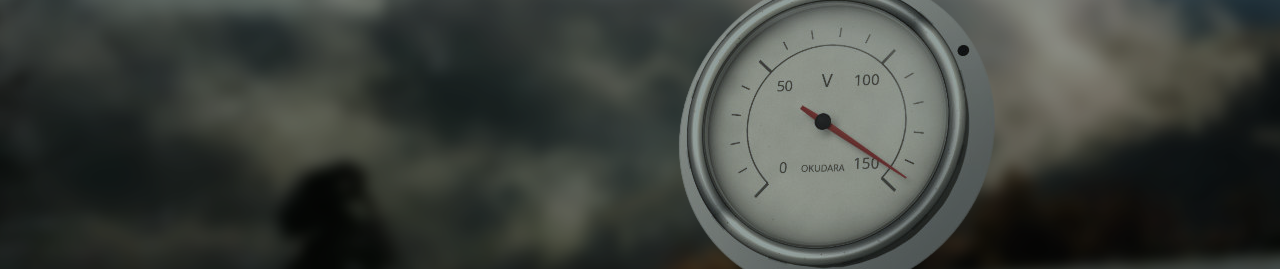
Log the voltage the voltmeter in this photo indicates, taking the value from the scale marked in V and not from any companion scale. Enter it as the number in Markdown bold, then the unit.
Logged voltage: **145** V
